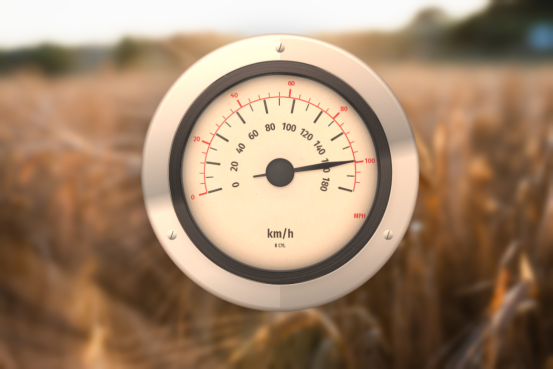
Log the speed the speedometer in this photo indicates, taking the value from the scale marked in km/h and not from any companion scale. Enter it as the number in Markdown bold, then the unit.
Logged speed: **160** km/h
